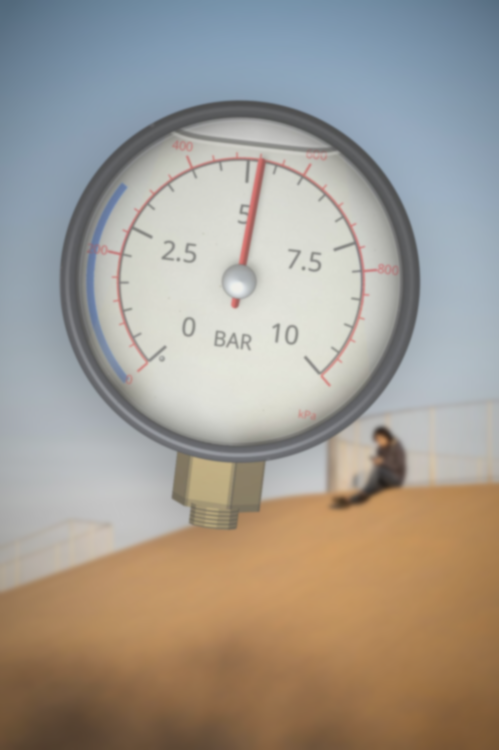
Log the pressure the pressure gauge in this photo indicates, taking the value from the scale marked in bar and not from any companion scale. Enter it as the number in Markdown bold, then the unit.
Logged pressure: **5.25** bar
